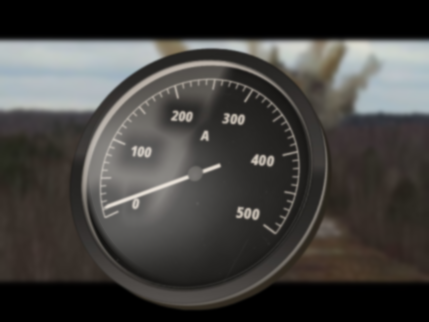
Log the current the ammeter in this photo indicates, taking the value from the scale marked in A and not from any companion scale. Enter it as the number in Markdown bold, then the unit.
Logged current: **10** A
